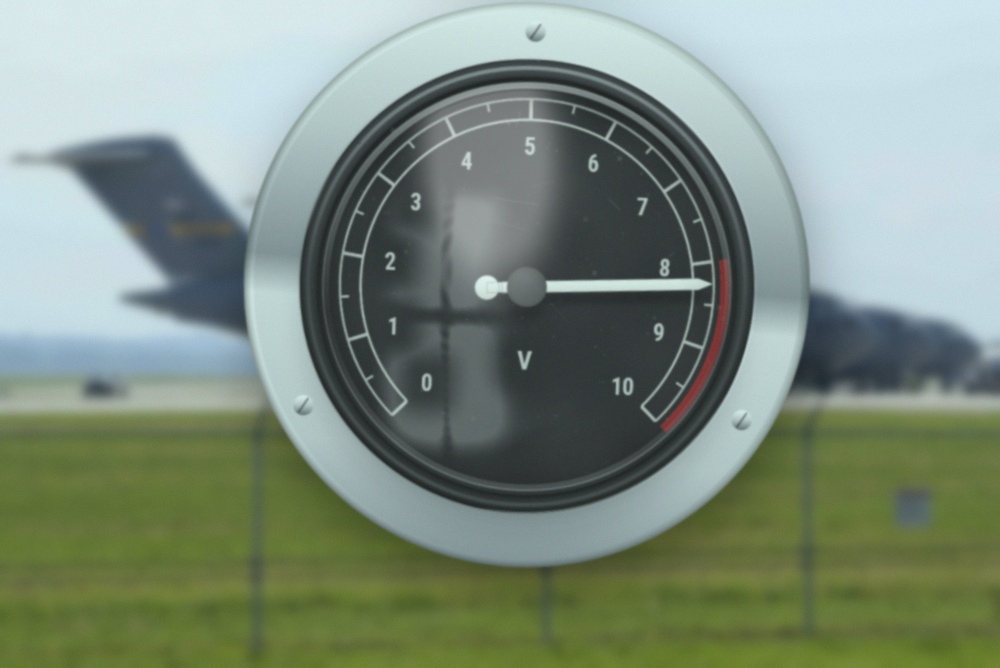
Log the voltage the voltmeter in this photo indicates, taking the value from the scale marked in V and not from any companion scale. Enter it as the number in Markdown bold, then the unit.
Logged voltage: **8.25** V
